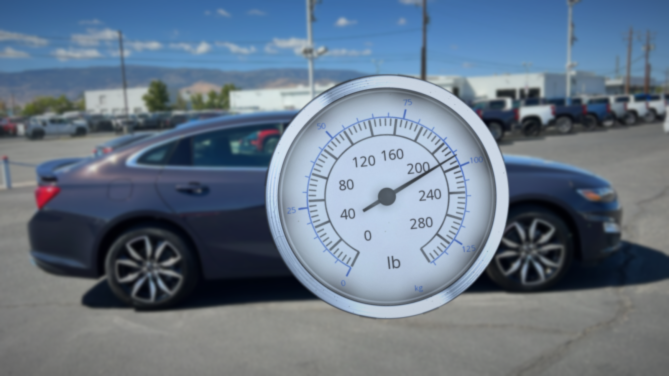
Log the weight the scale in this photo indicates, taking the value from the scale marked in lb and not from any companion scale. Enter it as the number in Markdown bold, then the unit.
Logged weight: **212** lb
